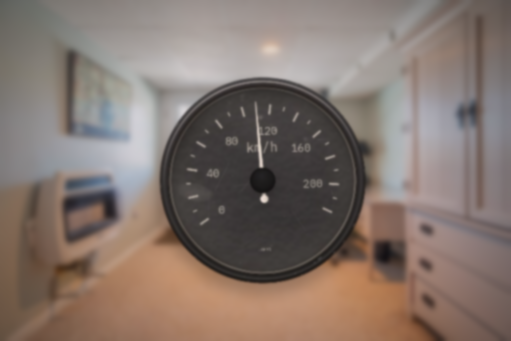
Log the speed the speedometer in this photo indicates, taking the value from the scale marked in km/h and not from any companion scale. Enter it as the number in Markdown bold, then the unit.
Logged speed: **110** km/h
